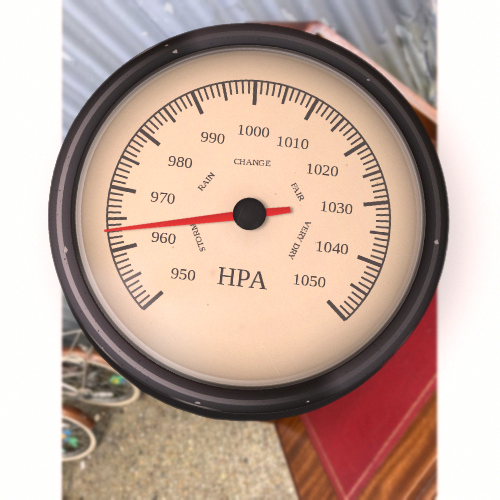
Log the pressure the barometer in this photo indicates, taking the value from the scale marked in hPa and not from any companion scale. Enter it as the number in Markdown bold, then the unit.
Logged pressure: **963** hPa
